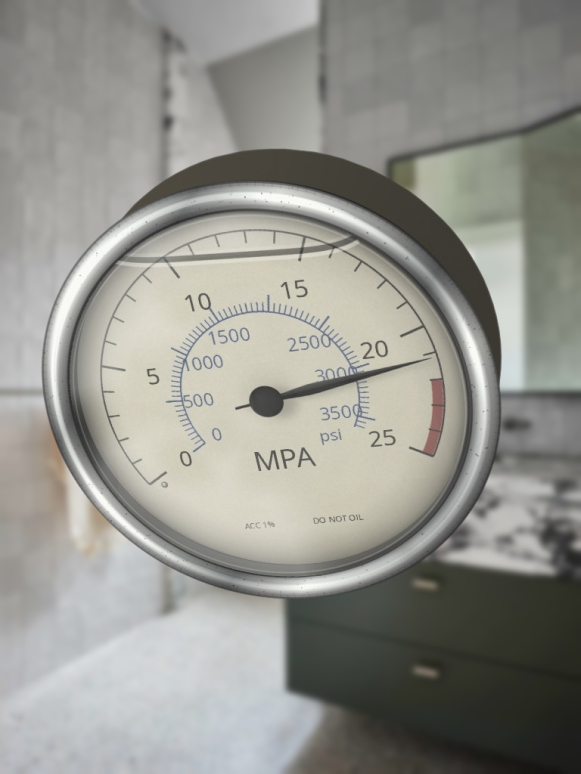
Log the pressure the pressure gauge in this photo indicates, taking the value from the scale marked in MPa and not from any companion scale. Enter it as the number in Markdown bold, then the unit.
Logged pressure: **21** MPa
